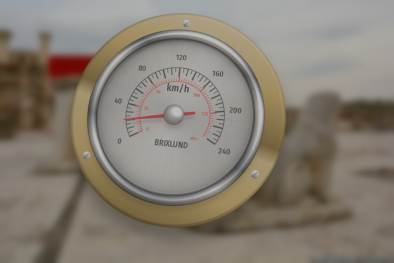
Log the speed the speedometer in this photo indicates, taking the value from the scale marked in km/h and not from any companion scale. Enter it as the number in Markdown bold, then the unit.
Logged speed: **20** km/h
